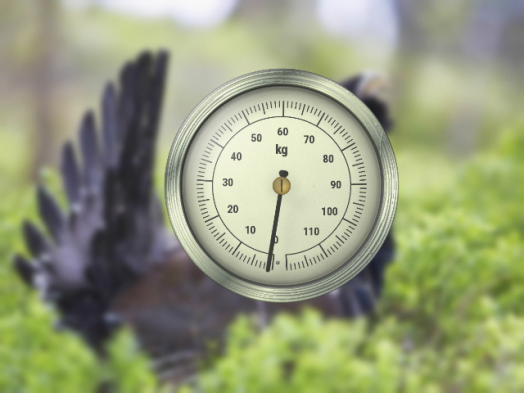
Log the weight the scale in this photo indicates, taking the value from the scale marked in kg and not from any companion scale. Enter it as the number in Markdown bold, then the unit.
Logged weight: **1** kg
